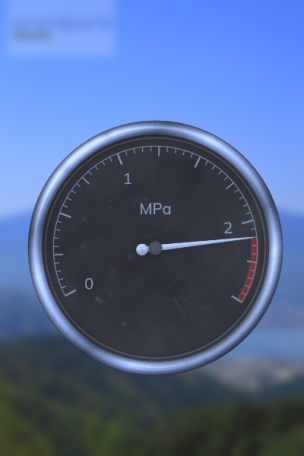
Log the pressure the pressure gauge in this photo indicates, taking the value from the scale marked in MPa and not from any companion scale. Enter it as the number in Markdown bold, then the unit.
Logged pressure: **2.1** MPa
